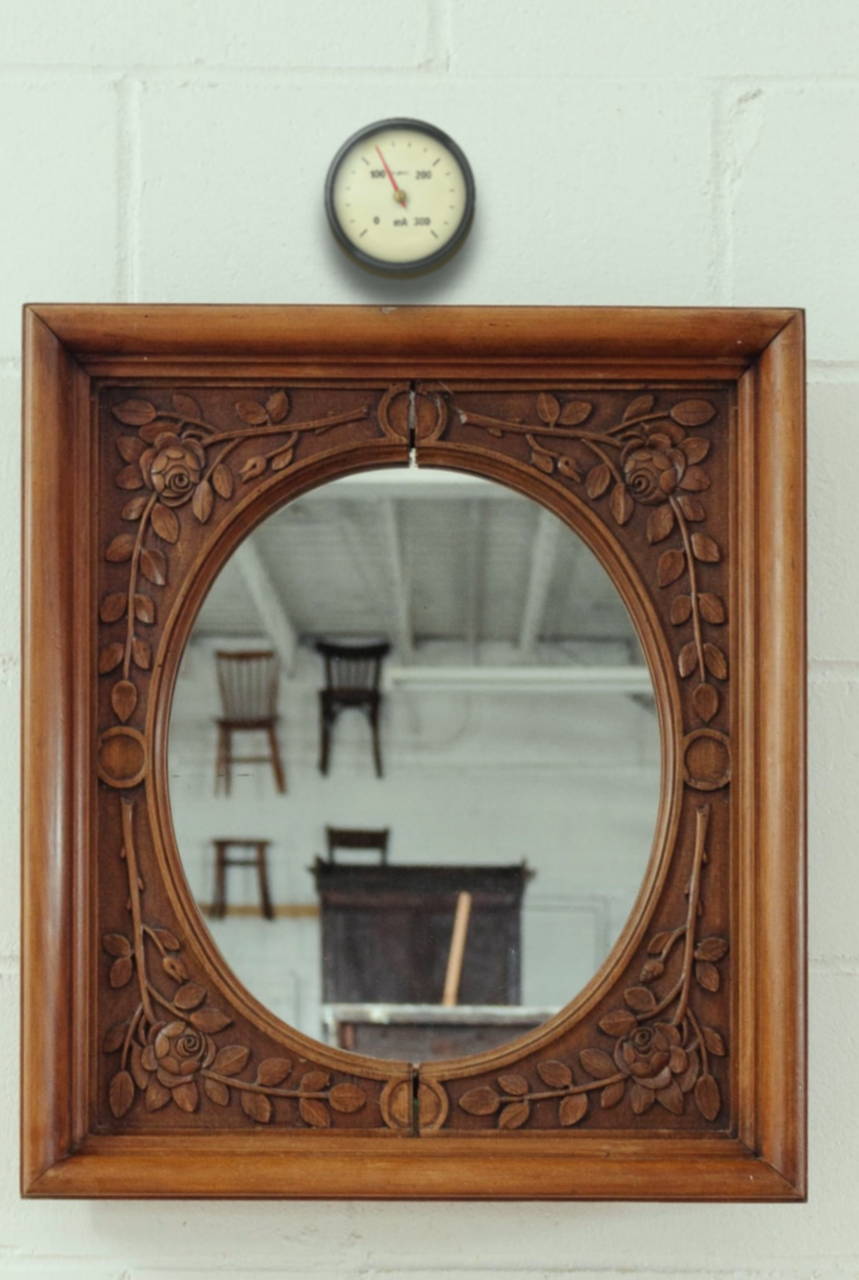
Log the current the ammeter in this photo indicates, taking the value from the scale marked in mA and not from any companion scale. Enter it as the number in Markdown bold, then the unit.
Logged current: **120** mA
